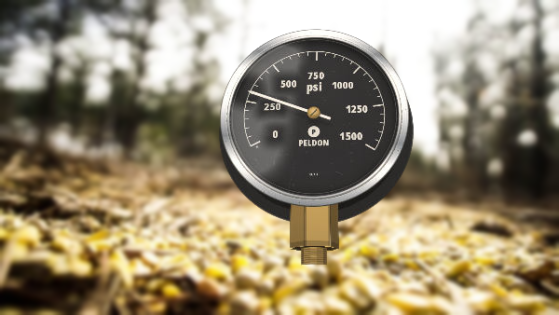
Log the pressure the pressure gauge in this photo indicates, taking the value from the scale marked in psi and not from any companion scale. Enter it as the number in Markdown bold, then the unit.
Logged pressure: **300** psi
